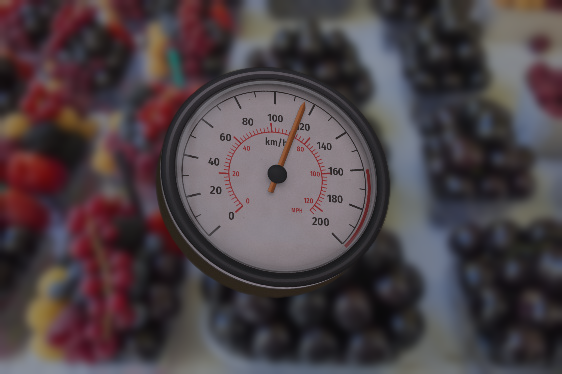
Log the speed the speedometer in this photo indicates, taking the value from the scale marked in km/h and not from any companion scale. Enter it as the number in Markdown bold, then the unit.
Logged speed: **115** km/h
